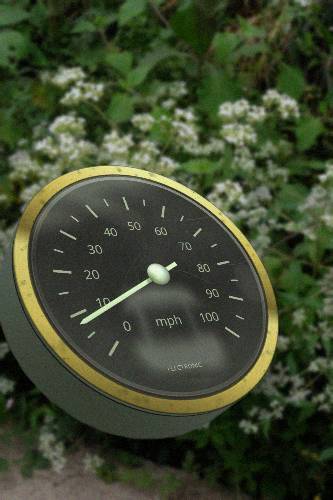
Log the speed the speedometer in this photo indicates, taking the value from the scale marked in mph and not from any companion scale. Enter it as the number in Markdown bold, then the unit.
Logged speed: **7.5** mph
